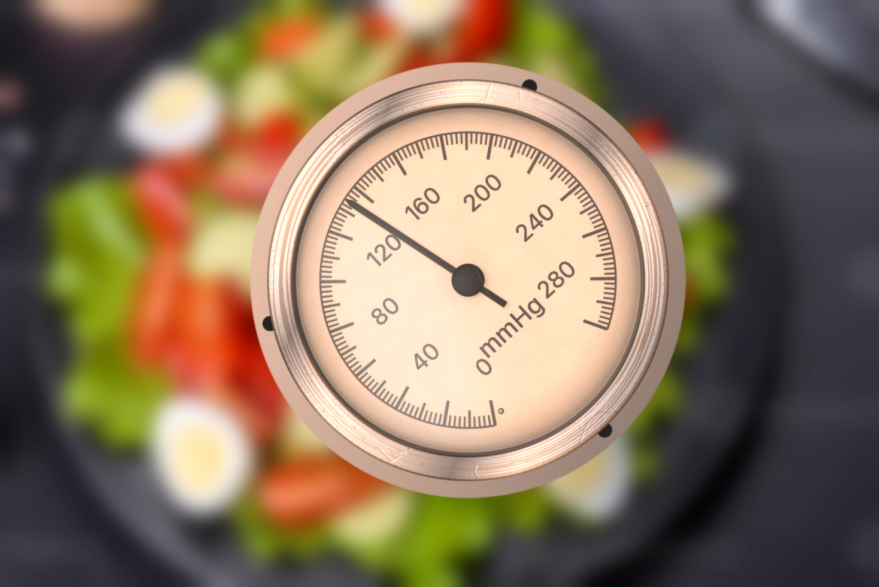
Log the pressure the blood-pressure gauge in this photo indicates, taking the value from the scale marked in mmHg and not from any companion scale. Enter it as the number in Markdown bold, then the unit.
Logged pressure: **134** mmHg
